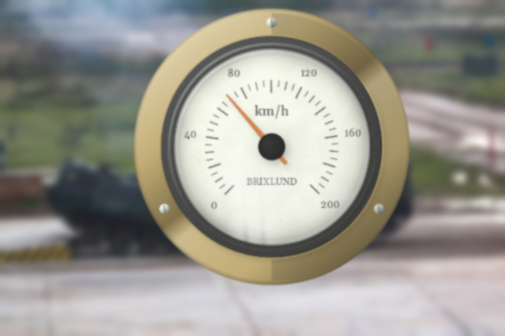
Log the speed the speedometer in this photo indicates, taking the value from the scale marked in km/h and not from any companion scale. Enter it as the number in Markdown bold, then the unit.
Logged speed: **70** km/h
